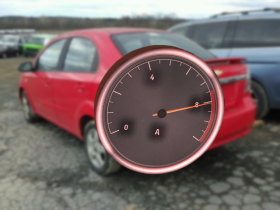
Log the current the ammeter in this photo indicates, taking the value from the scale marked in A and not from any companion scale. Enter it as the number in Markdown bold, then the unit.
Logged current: **8** A
